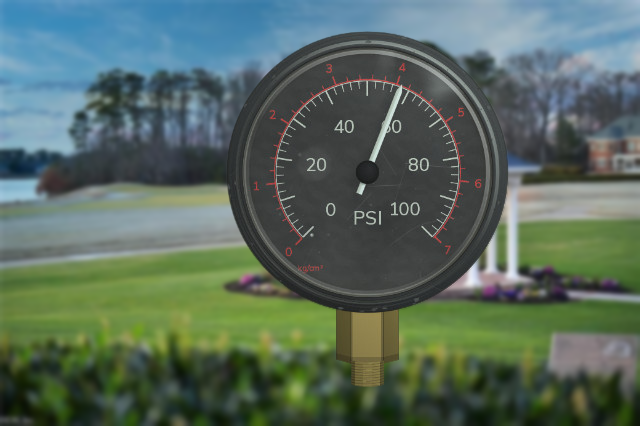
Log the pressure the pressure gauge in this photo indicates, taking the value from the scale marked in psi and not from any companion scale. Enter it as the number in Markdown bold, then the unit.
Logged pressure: **58** psi
